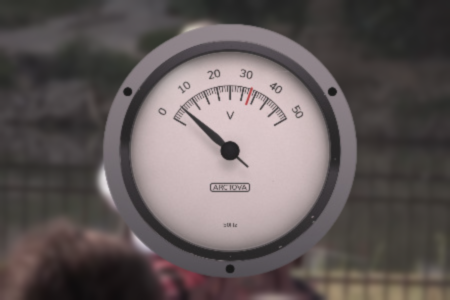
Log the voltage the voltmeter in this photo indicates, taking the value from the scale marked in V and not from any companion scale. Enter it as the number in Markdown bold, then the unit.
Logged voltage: **5** V
